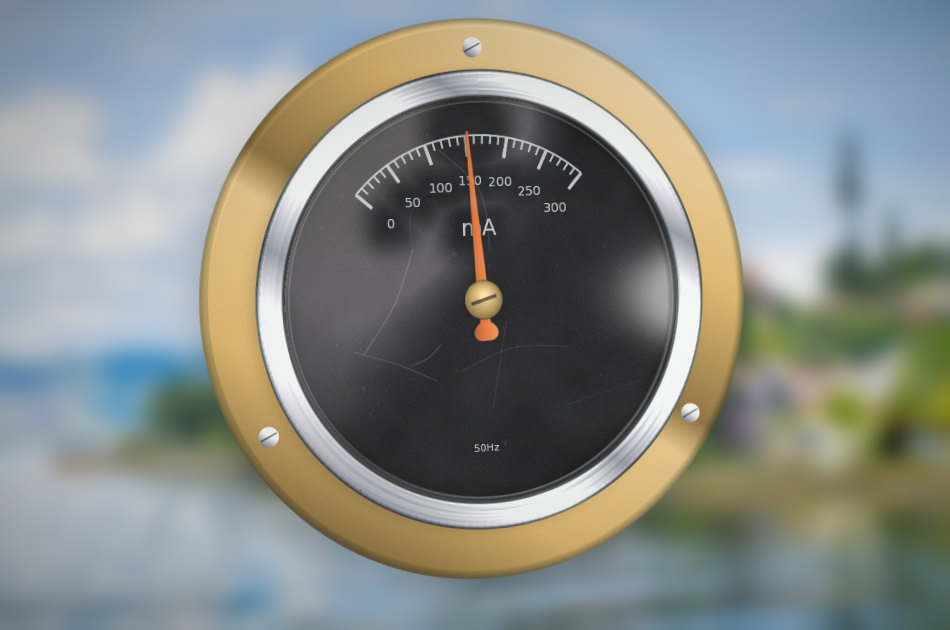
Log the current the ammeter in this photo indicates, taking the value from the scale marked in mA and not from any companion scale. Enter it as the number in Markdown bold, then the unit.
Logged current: **150** mA
